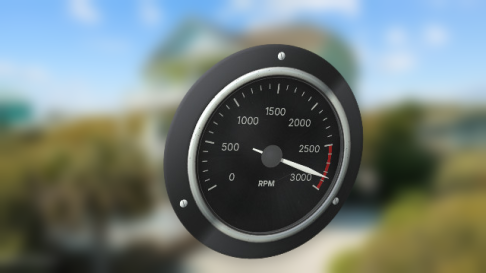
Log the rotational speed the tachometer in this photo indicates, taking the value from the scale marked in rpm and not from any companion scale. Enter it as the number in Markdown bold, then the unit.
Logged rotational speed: **2850** rpm
